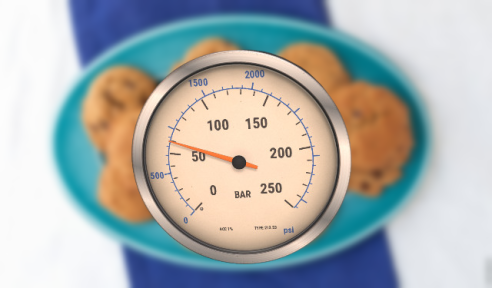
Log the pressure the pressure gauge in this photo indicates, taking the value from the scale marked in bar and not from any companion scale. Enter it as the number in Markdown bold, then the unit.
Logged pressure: **60** bar
